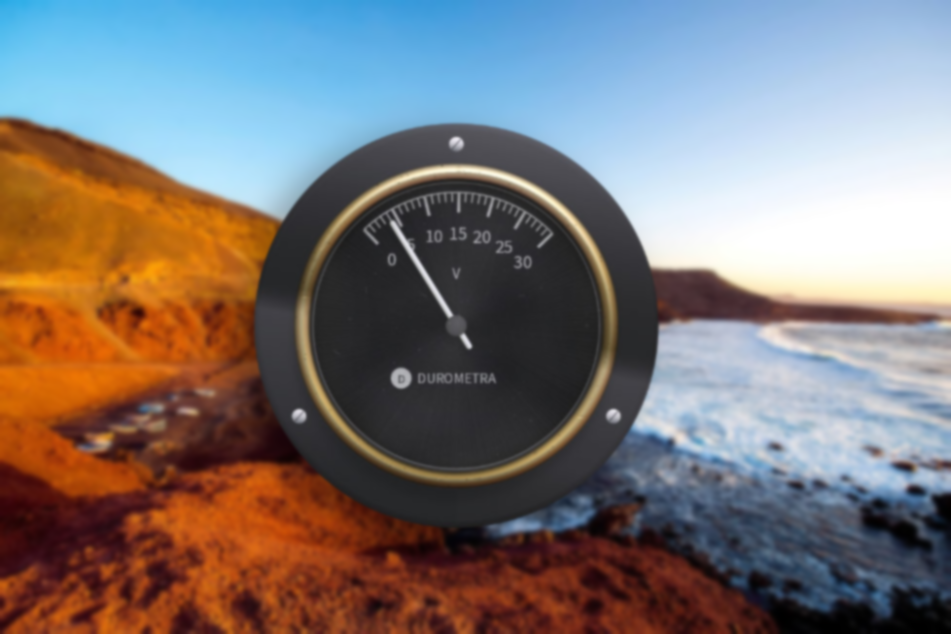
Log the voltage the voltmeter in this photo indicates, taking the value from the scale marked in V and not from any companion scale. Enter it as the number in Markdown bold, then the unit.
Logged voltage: **4** V
